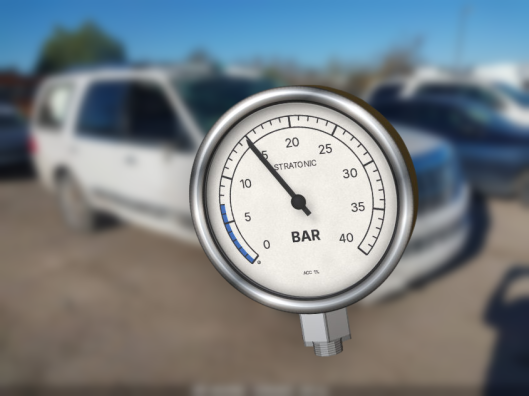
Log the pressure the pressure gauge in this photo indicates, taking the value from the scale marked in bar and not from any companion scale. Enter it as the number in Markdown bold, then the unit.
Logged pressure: **15** bar
